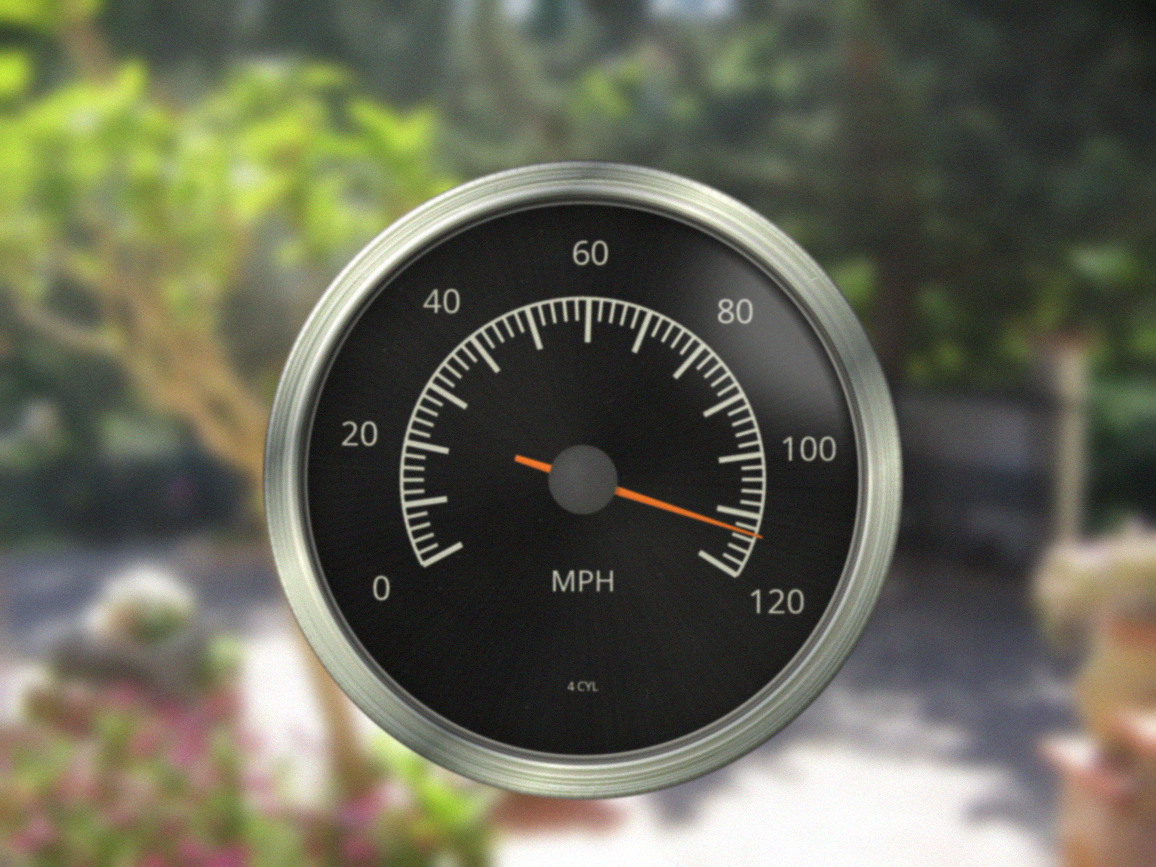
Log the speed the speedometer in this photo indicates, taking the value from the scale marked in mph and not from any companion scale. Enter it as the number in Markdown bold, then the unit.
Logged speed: **113** mph
